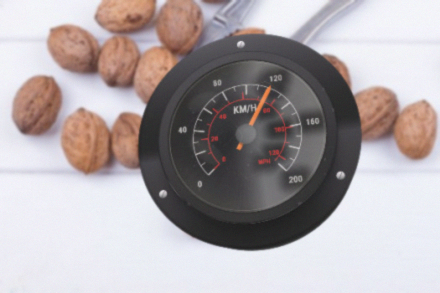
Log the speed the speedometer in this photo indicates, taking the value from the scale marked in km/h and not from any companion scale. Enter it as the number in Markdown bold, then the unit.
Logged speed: **120** km/h
